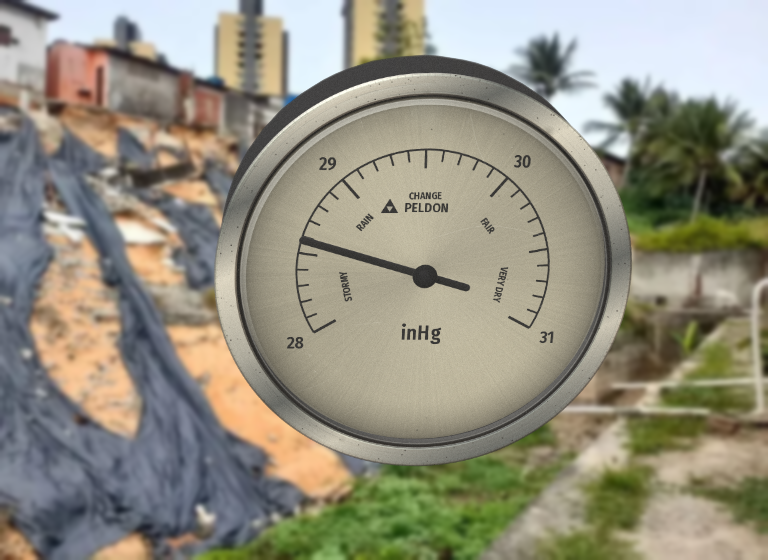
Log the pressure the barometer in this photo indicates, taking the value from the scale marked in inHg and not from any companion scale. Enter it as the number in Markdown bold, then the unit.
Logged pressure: **28.6** inHg
